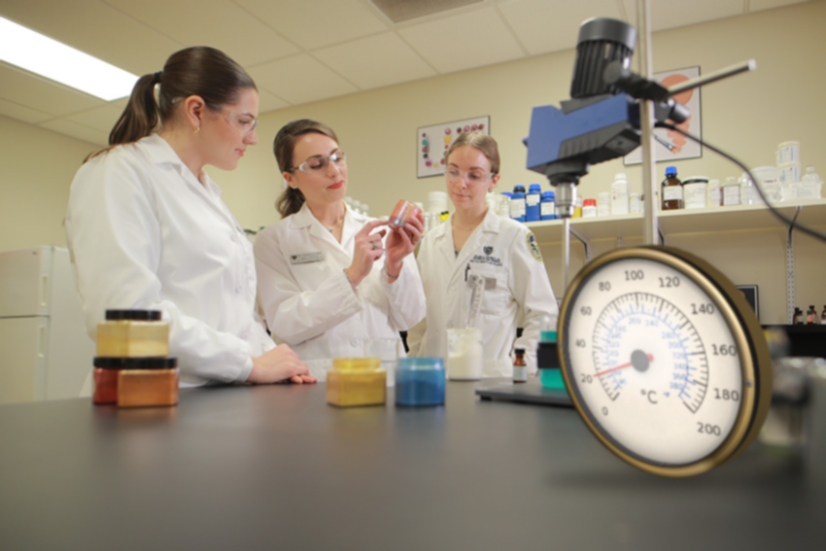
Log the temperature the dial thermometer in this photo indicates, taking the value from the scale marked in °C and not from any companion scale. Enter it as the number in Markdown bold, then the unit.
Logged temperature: **20** °C
